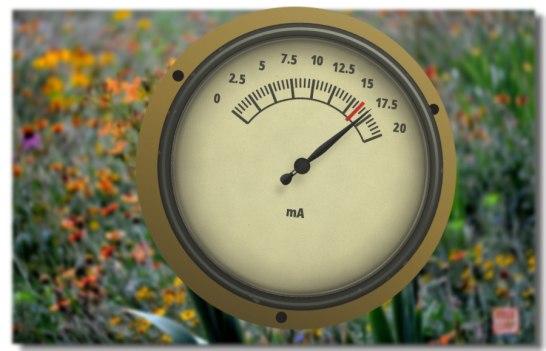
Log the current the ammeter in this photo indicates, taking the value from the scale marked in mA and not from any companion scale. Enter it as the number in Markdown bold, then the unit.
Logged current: **17** mA
